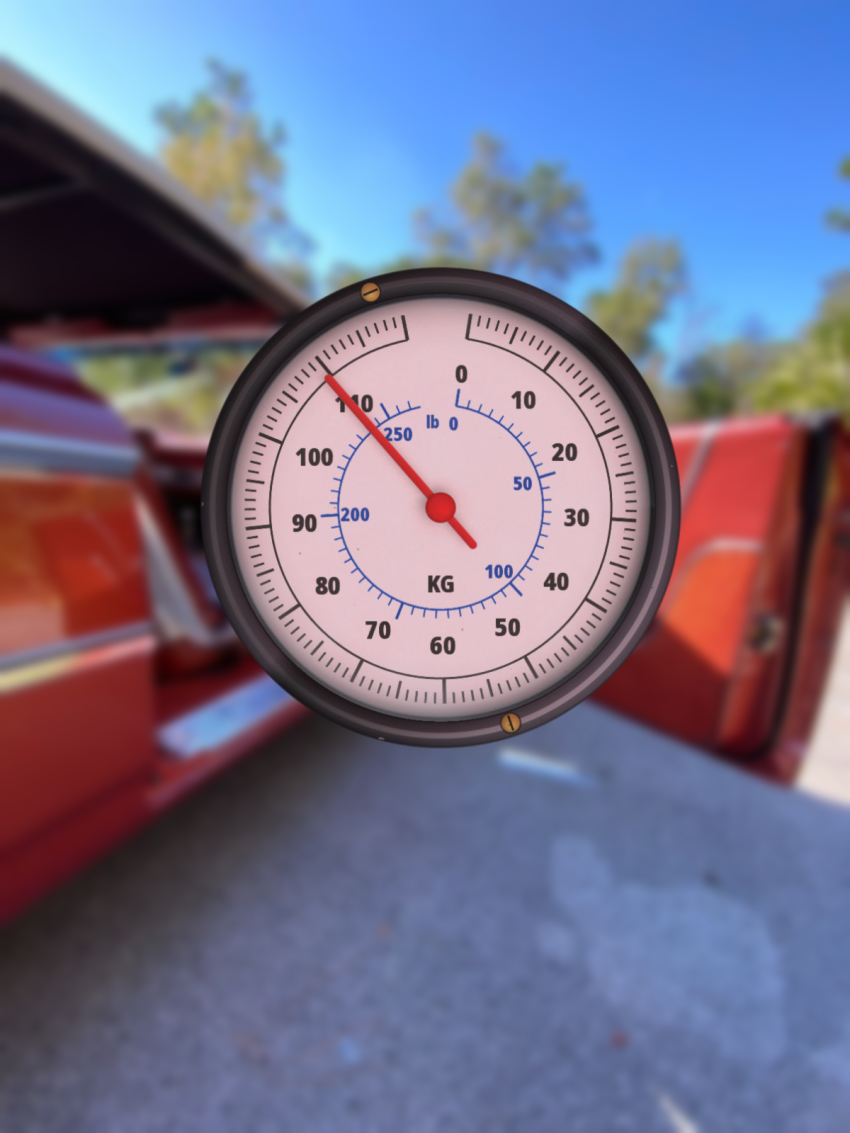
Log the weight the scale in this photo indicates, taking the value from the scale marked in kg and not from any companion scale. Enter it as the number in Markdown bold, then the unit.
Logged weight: **109.5** kg
